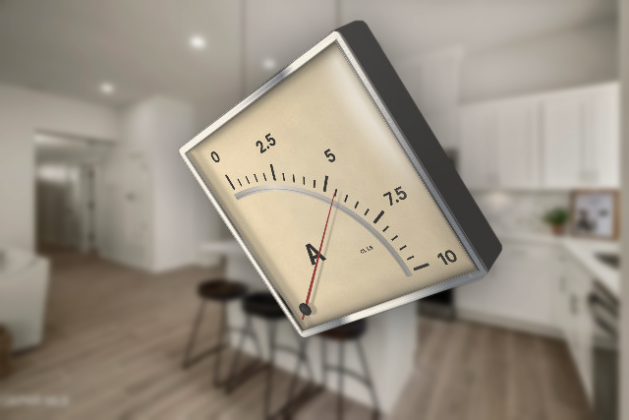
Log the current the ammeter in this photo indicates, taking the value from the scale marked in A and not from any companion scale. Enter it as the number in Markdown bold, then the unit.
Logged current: **5.5** A
